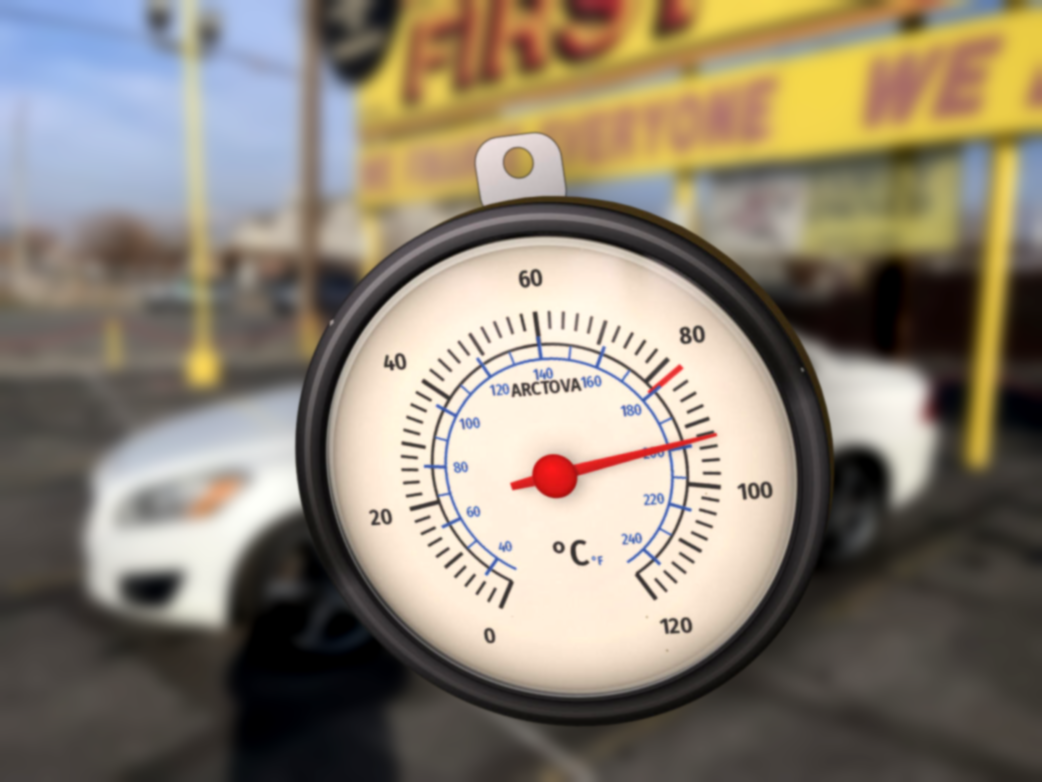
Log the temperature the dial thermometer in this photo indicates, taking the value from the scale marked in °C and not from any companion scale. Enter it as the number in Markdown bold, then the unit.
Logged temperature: **92** °C
